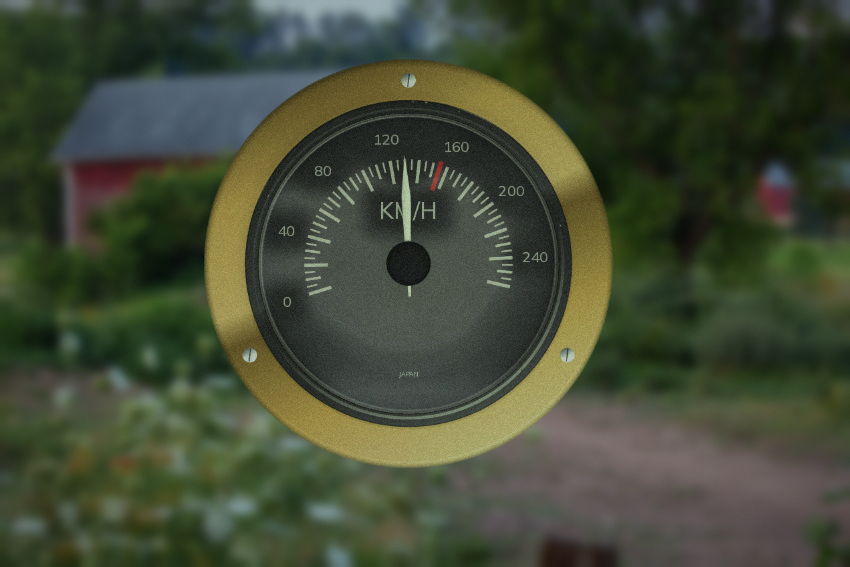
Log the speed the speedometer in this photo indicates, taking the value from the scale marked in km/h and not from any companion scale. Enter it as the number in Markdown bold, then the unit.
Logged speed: **130** km/h
